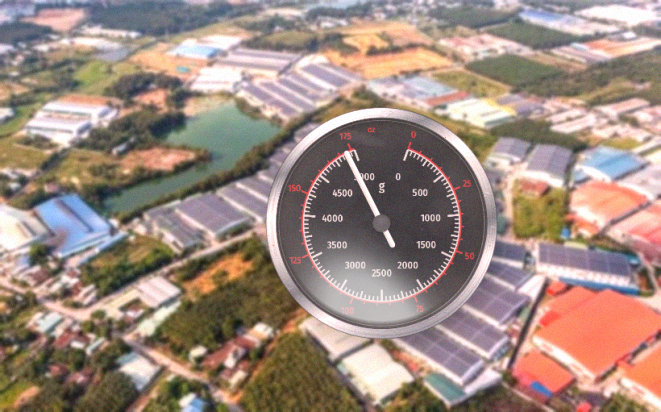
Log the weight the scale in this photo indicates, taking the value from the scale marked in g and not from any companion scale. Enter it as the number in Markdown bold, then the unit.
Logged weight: **4900** g
